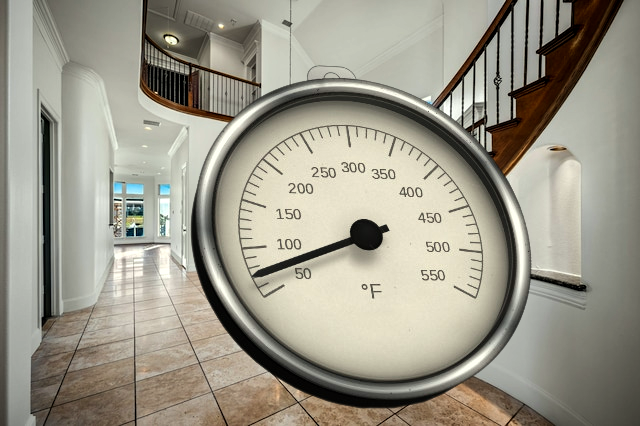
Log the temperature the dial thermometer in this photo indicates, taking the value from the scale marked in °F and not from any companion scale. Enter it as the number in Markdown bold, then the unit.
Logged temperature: **70** °F
